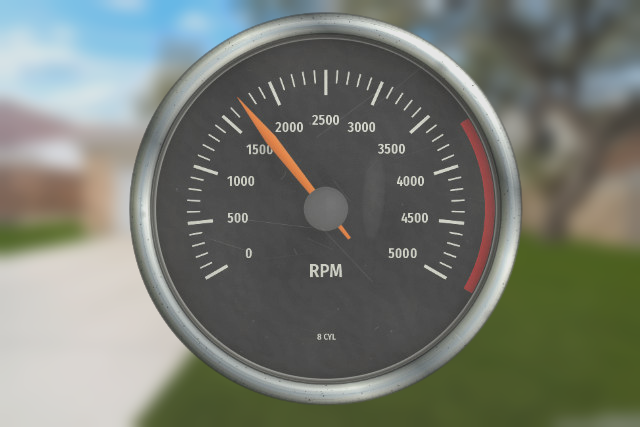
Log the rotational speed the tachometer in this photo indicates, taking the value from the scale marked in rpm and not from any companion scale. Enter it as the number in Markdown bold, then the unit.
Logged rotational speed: **1700** rpm
